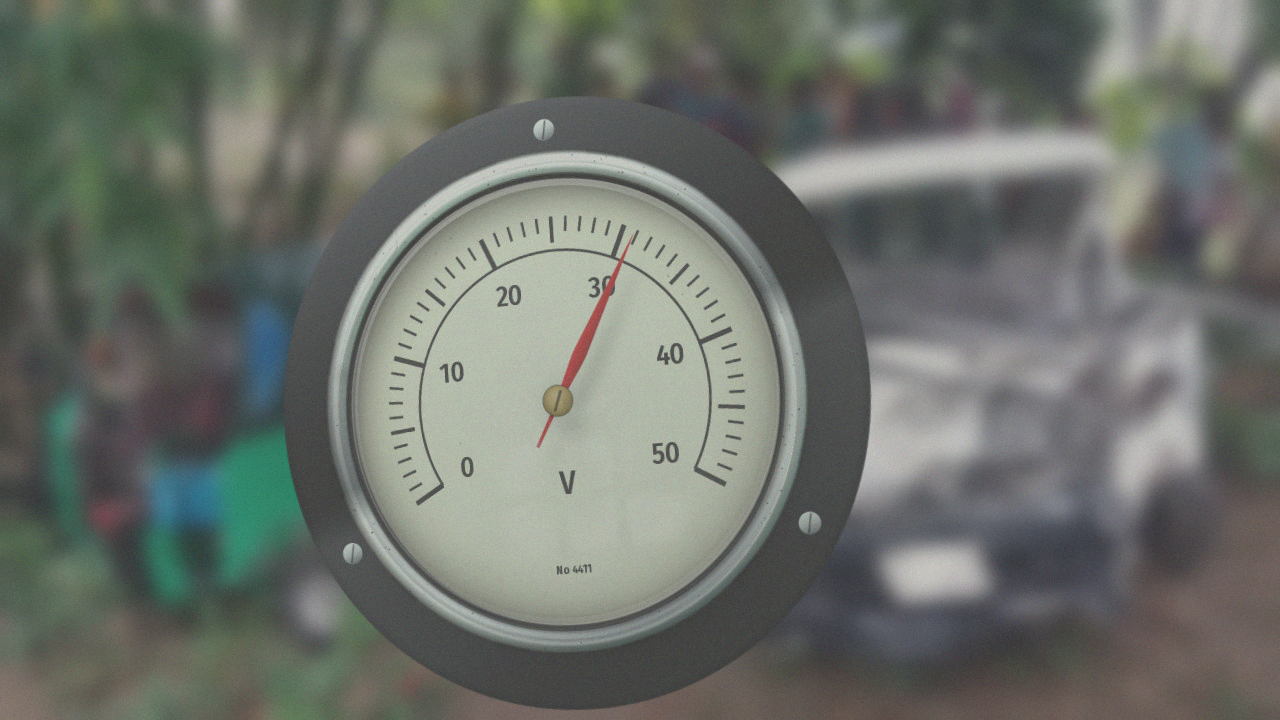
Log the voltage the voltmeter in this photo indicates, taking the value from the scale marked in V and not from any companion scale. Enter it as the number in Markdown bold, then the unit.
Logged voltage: **31** V
